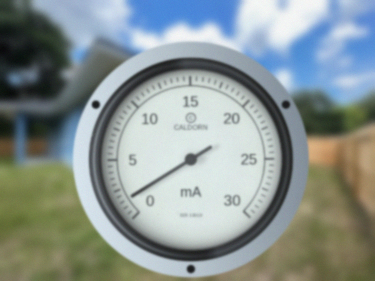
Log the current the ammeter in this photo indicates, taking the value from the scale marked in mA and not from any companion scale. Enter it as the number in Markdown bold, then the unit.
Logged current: **1.5** mA
